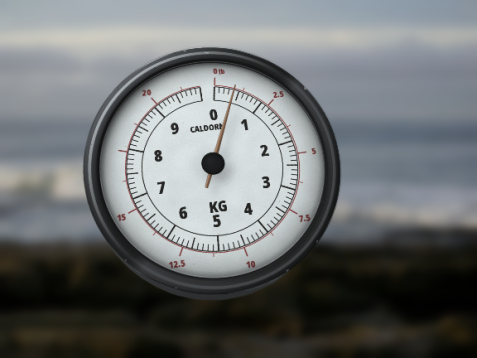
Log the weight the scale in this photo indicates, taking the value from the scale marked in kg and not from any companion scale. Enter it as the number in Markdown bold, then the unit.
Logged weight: **0.4** kg
